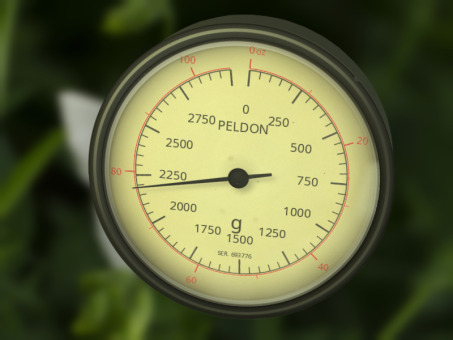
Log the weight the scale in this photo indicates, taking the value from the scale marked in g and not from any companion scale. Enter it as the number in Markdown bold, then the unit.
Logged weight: **2200** g
